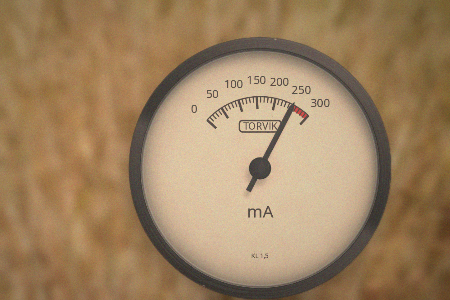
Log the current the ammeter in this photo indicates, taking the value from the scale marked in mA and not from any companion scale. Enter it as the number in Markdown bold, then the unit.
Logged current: **250** mA
